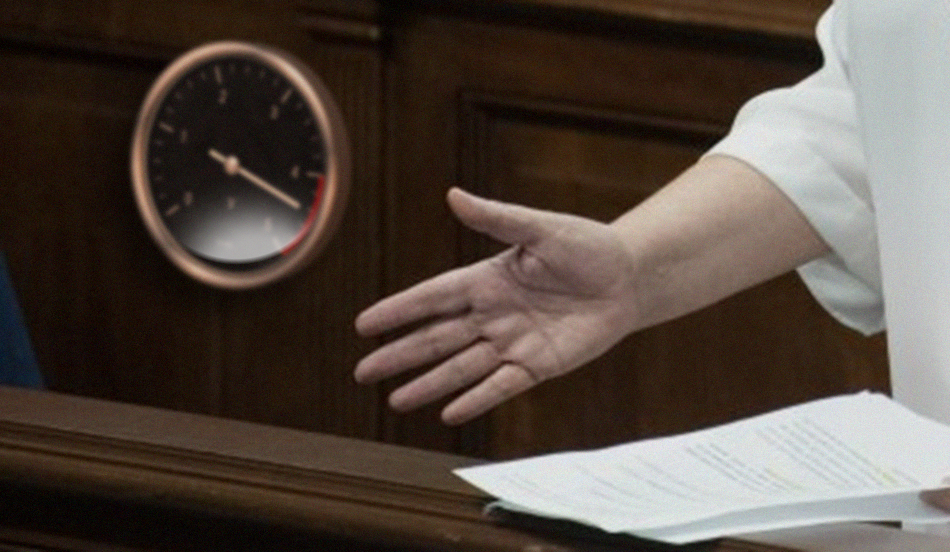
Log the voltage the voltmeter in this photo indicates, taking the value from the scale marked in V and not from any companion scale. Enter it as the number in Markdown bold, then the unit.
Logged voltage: **4.4** V
